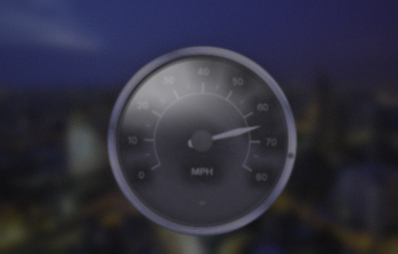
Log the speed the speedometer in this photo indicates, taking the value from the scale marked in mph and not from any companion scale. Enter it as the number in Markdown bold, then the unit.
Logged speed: **65** mph
